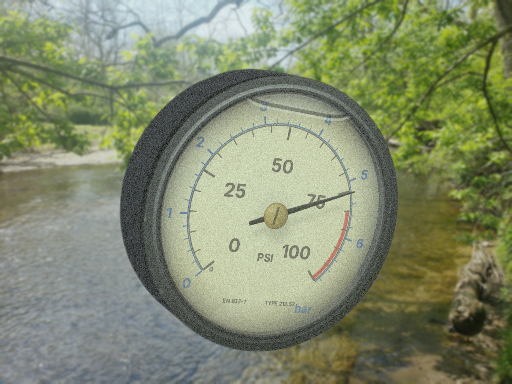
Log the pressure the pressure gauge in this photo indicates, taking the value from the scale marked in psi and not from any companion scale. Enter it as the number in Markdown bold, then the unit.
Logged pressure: **75** psi
